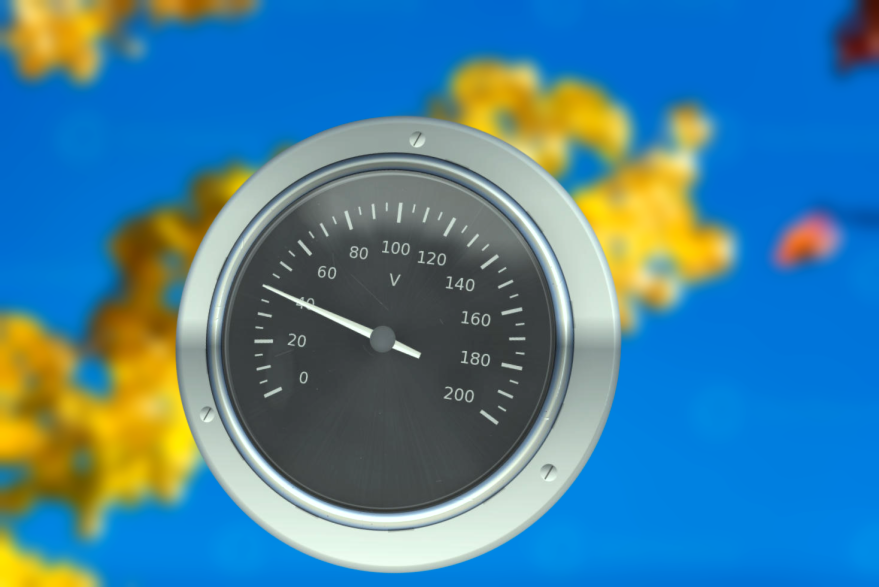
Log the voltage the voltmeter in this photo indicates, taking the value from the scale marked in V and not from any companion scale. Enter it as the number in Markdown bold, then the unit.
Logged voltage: **40** V
